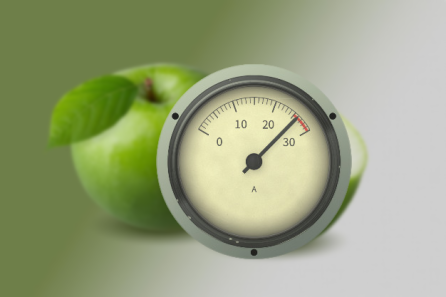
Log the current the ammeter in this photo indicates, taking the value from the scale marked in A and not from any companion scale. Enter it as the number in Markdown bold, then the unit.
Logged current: **26** A
